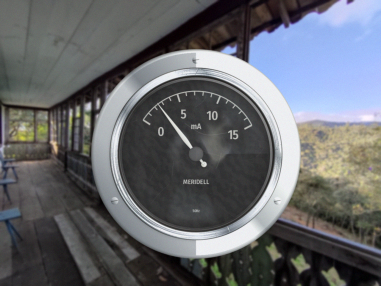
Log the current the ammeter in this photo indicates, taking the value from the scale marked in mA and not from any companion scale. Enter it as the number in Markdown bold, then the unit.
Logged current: **2.5** mA
